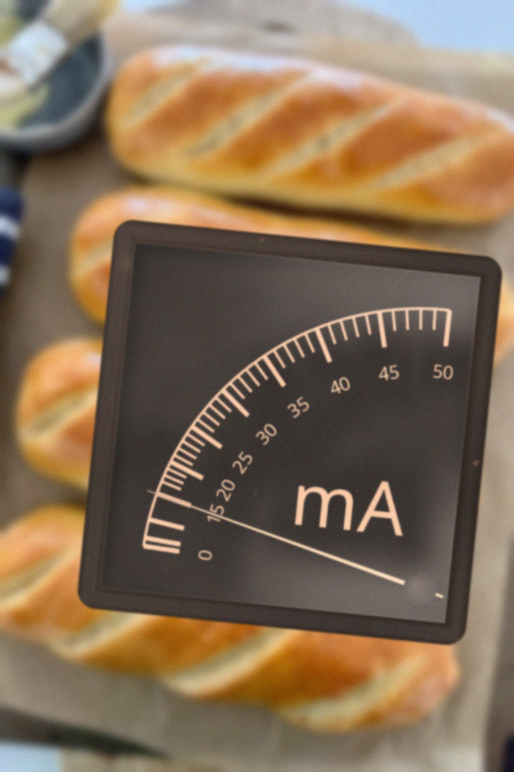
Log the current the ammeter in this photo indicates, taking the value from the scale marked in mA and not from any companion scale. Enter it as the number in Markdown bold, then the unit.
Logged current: **15** mA
